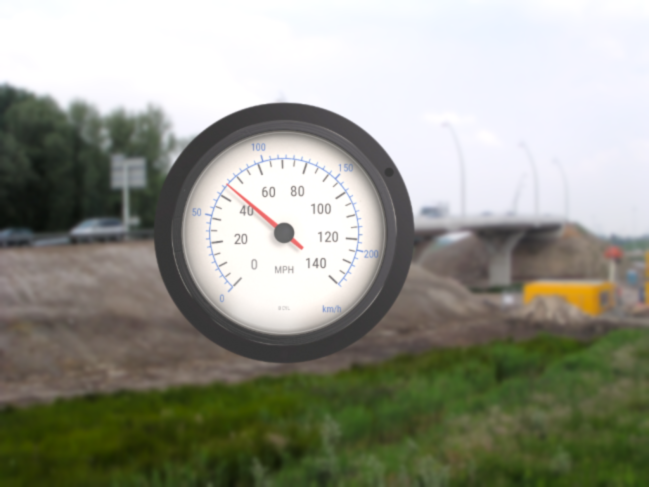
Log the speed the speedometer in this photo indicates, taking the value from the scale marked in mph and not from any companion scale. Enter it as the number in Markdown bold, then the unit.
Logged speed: **45** mph
